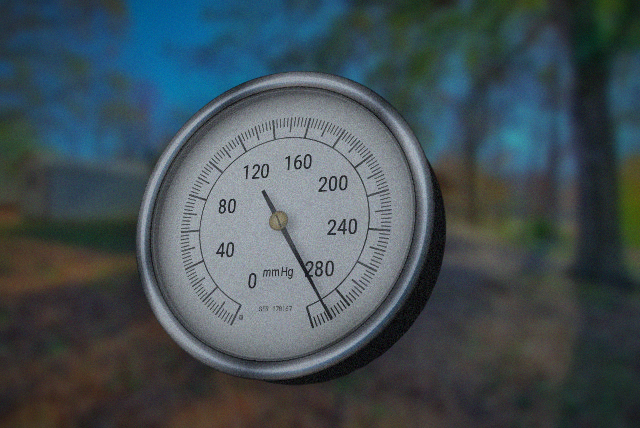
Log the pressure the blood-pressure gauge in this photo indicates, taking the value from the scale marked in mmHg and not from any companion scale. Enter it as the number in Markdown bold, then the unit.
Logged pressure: **290** mmHg
